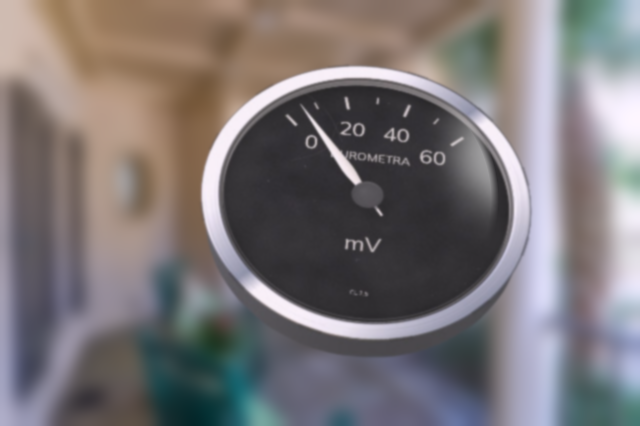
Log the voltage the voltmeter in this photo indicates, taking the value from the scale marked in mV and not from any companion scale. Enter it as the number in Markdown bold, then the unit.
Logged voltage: **5** mV
